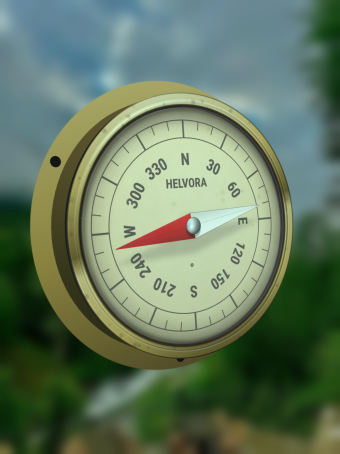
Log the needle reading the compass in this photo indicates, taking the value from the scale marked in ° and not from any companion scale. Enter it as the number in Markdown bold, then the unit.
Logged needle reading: **260** °
